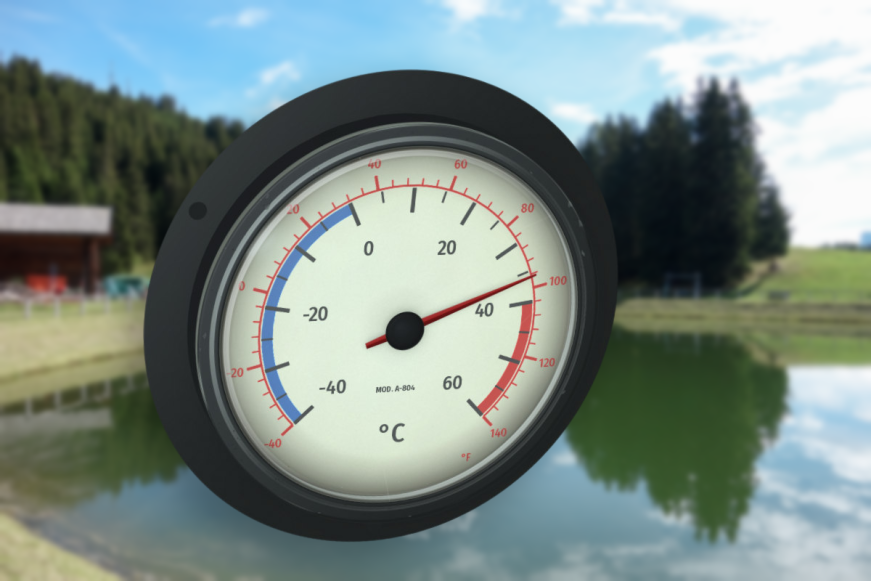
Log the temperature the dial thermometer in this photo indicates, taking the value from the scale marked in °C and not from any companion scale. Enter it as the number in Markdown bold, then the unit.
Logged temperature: **35** °C
